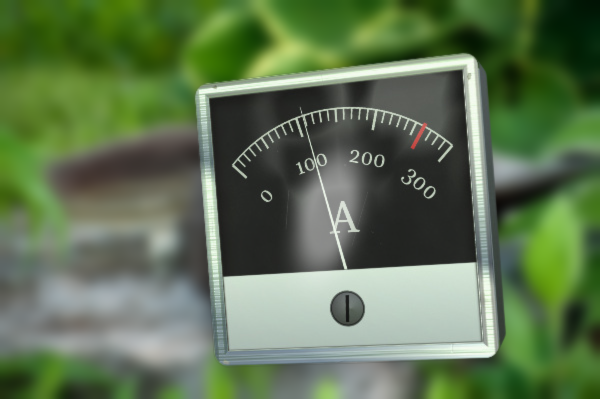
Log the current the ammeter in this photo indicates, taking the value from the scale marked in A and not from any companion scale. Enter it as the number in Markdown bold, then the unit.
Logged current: **110** A
